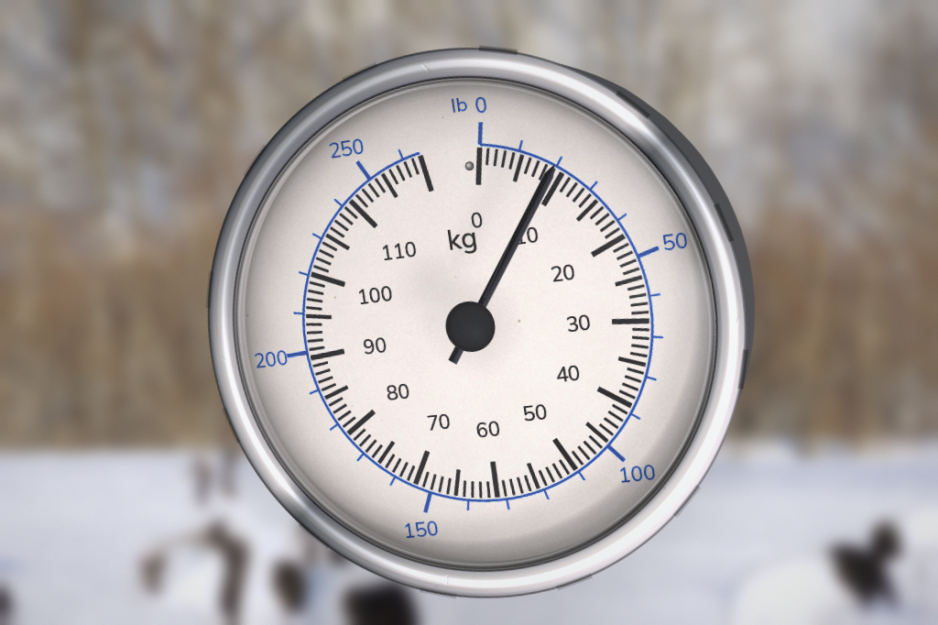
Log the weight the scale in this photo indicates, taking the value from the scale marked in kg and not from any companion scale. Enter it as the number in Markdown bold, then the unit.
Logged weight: **9** kg
